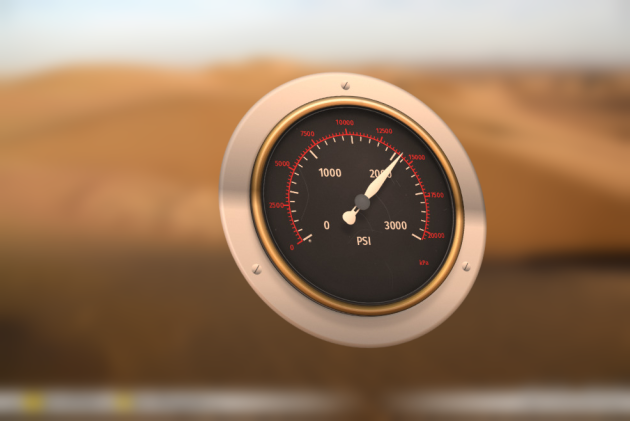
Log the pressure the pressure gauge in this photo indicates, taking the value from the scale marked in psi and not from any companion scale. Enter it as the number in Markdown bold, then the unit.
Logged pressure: **2050** psi
